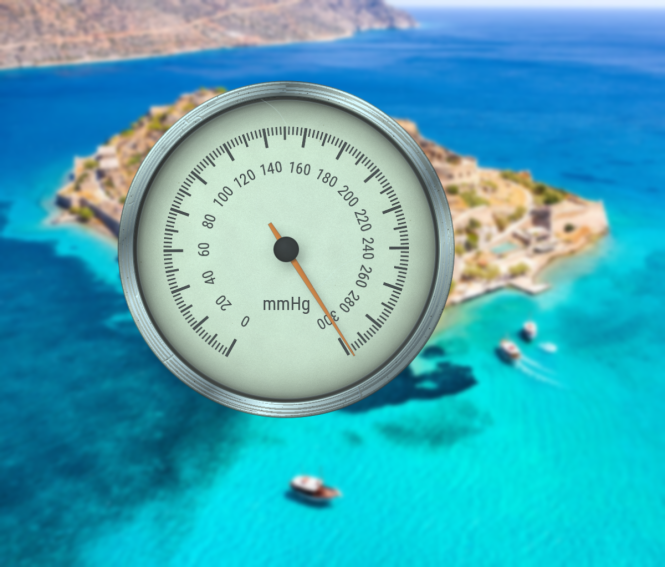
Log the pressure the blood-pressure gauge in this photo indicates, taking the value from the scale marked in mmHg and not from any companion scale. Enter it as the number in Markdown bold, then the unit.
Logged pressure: **298** mmHg
